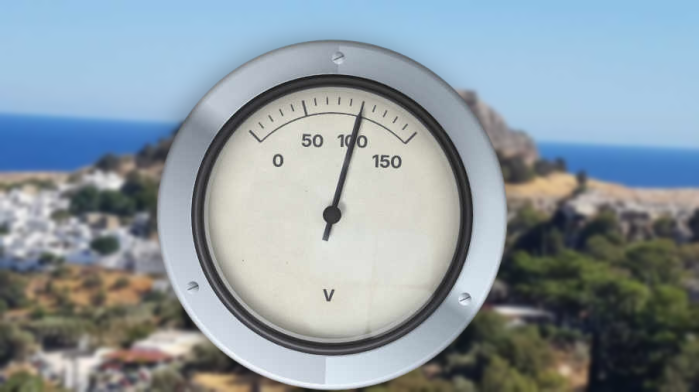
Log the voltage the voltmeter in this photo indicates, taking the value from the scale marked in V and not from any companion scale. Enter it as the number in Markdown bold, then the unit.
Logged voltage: **100** V
